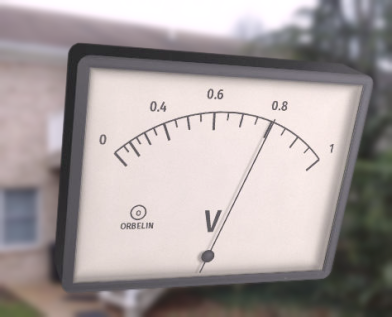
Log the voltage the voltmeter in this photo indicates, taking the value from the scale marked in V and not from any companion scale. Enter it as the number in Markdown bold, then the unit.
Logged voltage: **0.8** V
